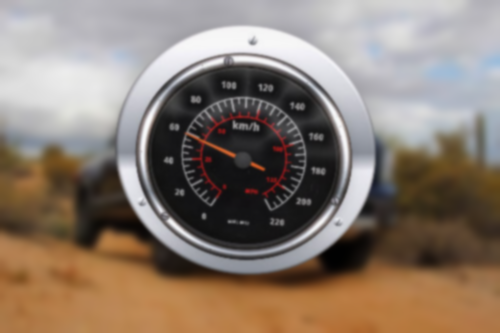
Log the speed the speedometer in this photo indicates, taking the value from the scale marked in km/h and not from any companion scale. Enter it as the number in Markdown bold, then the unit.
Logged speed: **60** km/h
